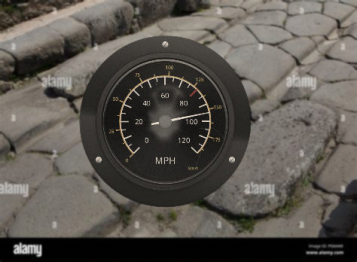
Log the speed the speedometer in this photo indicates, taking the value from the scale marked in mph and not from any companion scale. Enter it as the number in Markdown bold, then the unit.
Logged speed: **95** mph
